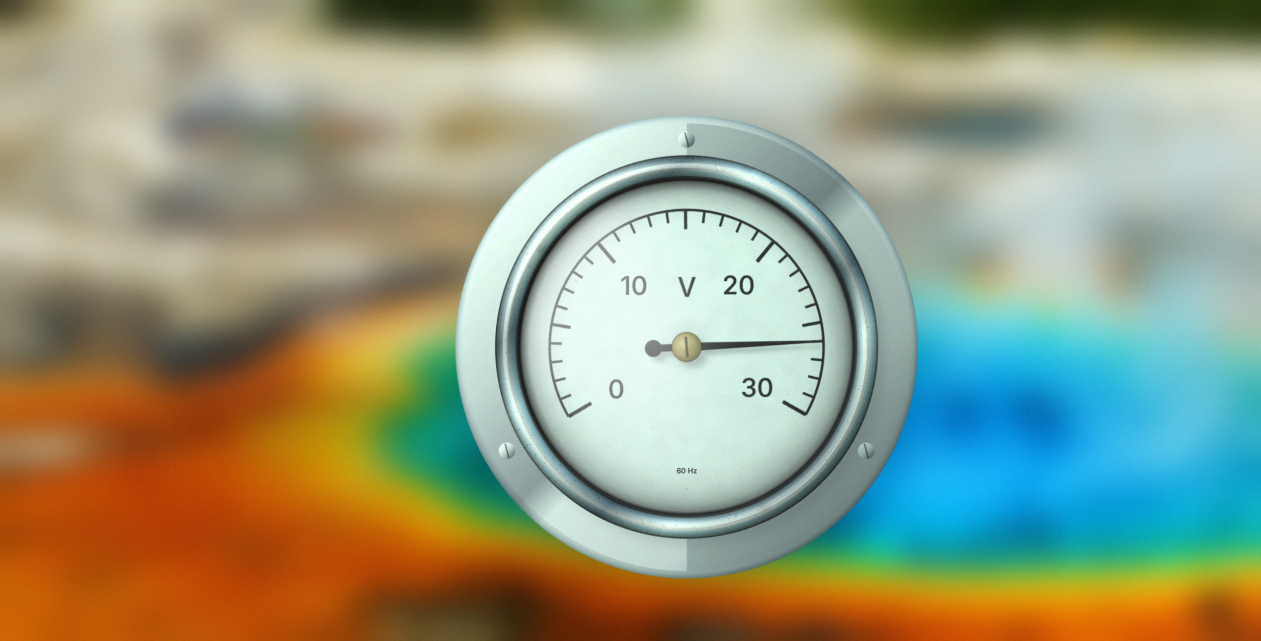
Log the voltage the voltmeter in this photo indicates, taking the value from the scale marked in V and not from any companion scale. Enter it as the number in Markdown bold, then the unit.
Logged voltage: **26** V
